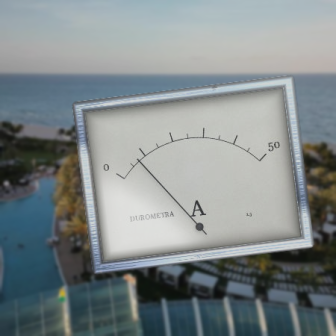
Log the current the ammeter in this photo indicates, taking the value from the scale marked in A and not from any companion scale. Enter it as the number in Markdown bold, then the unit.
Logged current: **7.5** A
